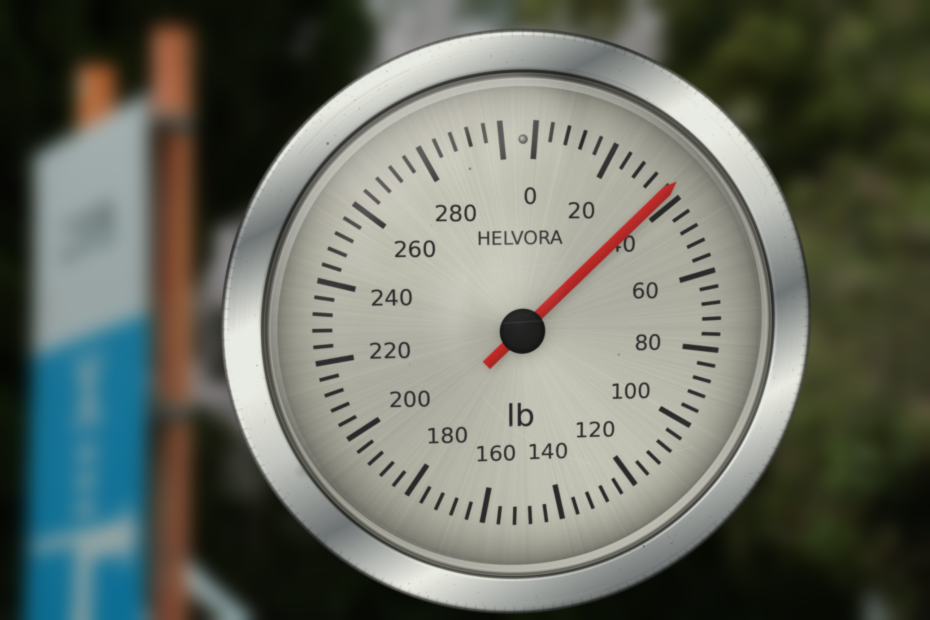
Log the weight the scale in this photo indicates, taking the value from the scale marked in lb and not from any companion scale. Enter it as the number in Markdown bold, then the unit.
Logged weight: **36** lb
